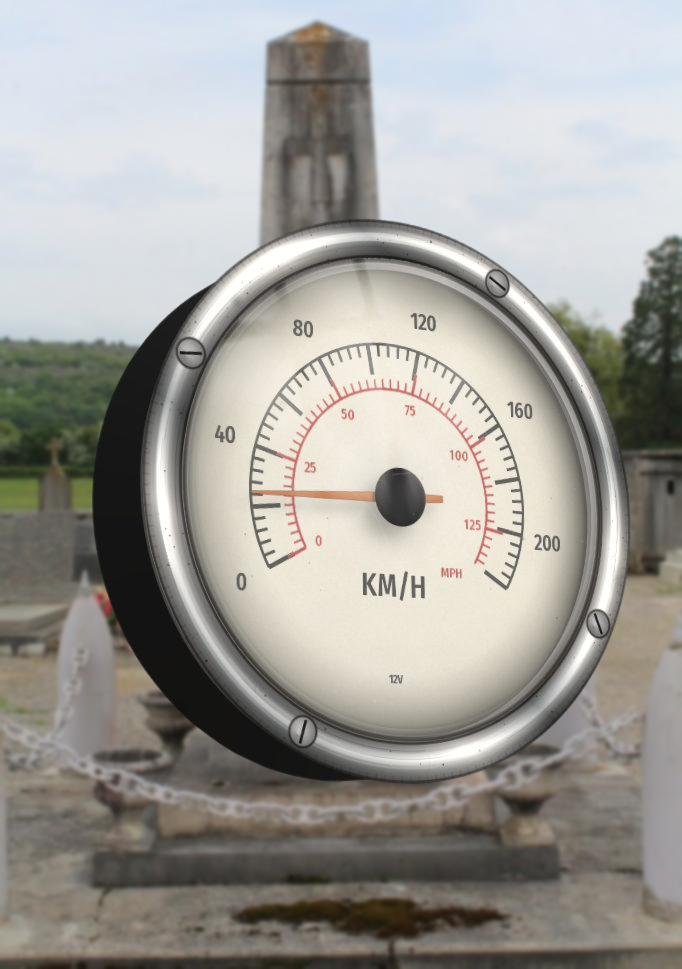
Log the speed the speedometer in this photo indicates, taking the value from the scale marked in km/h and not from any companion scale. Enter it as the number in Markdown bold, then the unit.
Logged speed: **24** km/h
